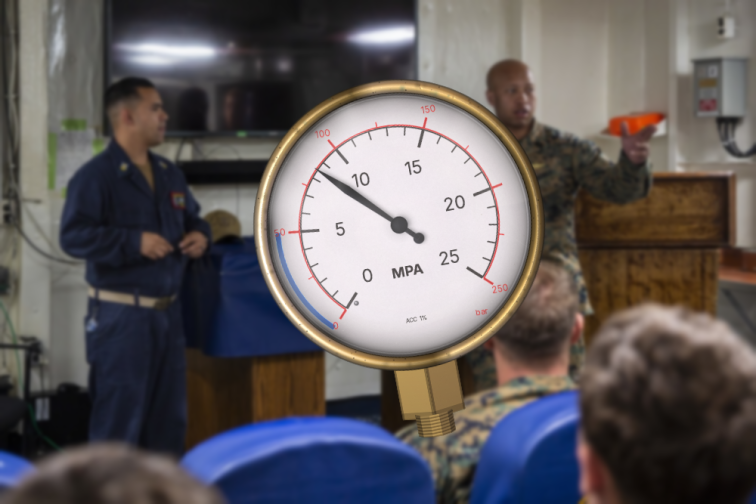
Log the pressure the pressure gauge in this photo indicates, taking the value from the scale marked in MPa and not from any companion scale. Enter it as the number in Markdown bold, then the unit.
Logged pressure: **8.5** MPa
